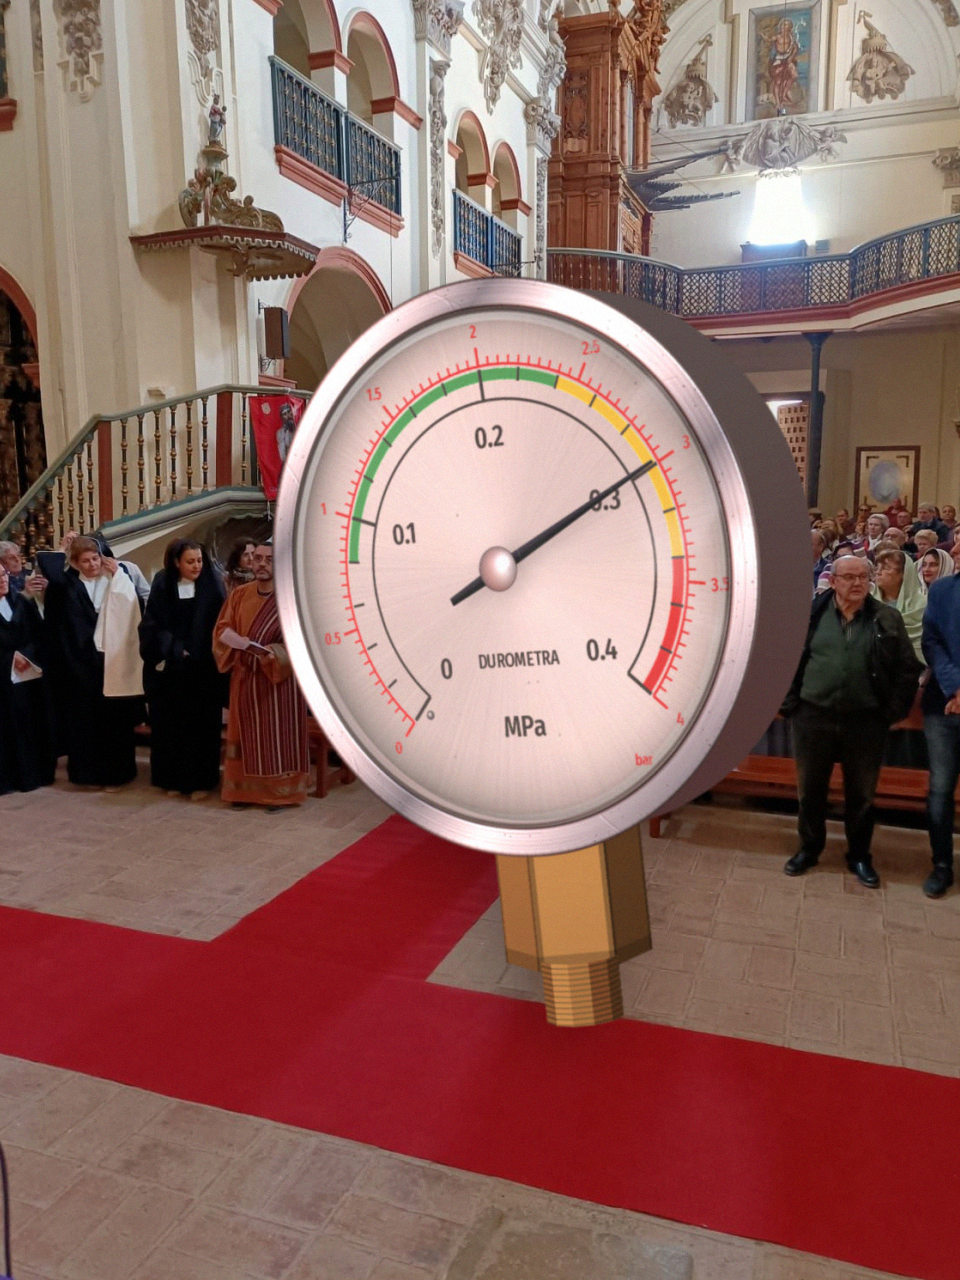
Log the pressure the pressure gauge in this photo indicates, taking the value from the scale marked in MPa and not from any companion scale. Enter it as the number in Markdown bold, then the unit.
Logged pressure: **0.3** MPa
